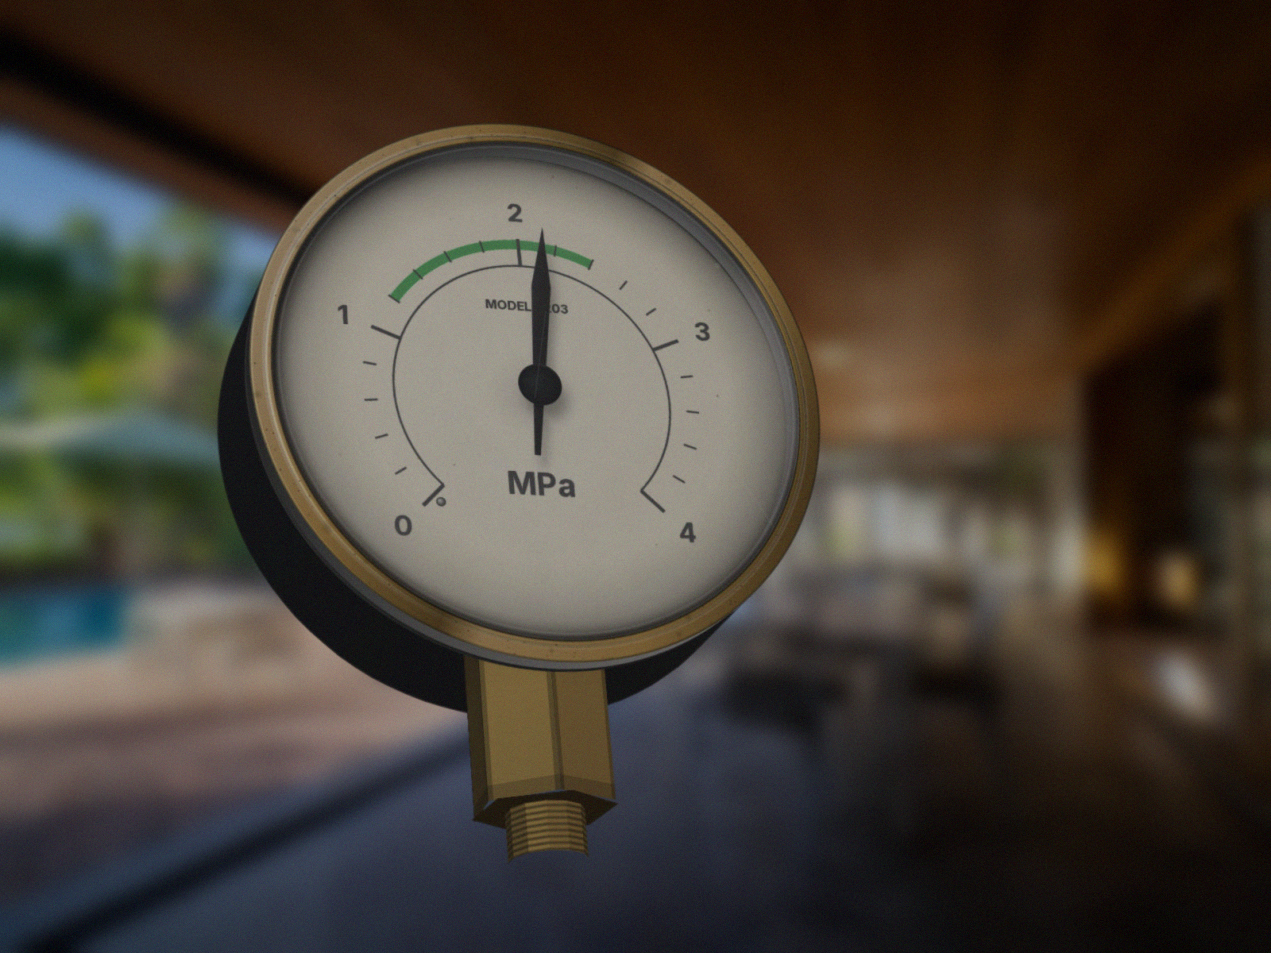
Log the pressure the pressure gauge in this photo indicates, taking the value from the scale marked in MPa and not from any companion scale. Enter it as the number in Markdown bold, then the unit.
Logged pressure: **2.1** MPa
